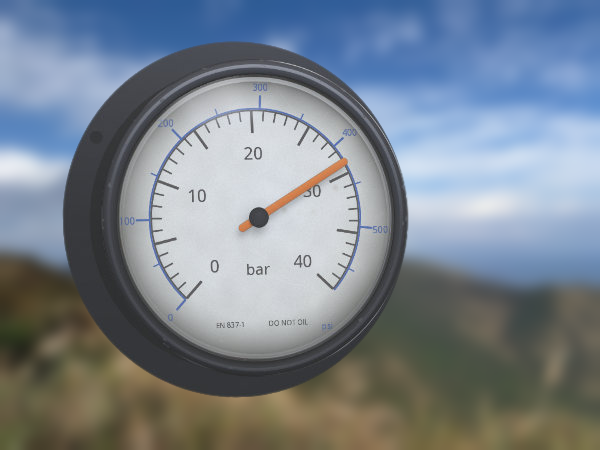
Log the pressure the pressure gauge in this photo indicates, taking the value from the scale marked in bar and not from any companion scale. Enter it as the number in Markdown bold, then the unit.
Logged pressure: **29** bar
